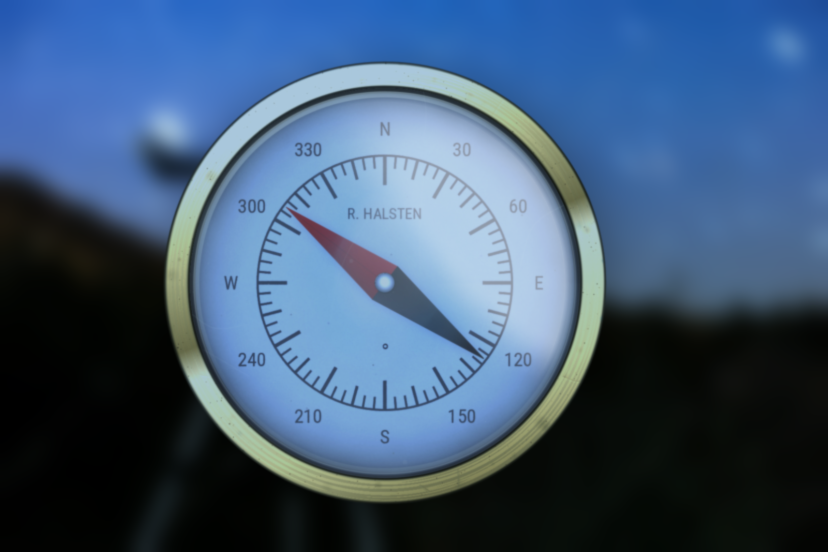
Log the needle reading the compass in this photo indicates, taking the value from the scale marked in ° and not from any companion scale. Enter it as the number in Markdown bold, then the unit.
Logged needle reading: **307.5** °
